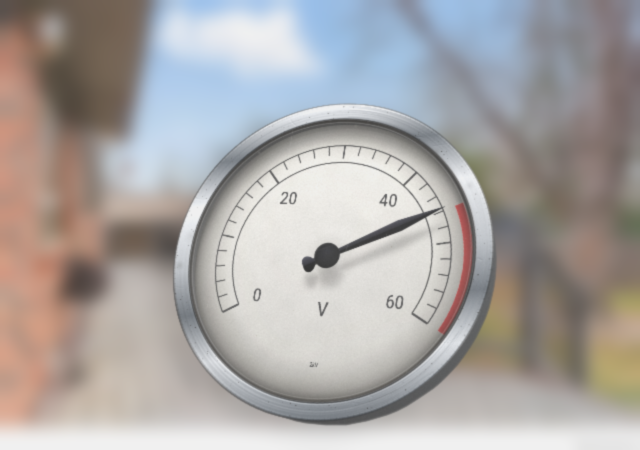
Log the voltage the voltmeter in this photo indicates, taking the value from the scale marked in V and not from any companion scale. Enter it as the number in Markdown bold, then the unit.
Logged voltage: **46** V
